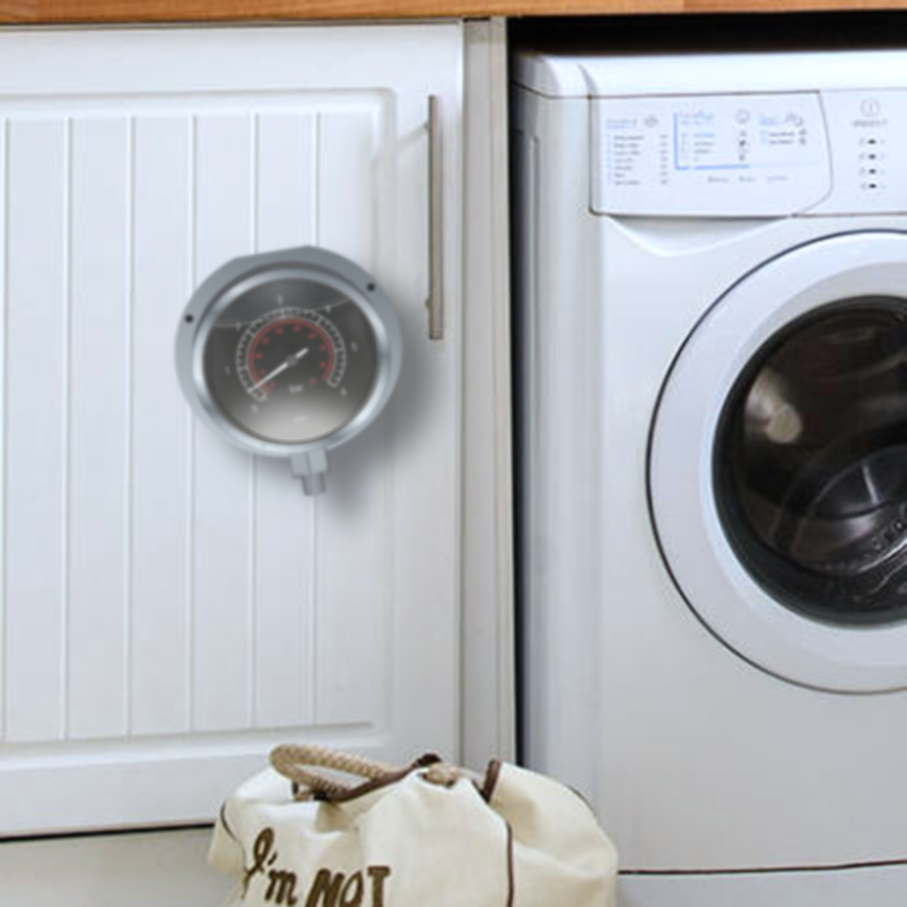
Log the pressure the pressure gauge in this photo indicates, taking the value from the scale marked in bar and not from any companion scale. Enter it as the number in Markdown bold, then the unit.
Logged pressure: **0.4** bar
